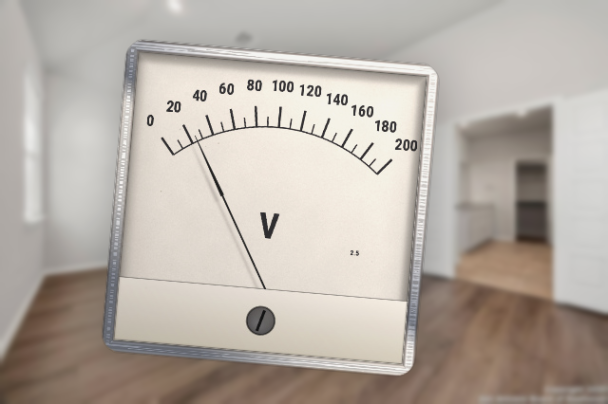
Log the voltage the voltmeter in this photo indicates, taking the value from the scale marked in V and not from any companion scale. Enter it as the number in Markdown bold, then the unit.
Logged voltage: **25** V
